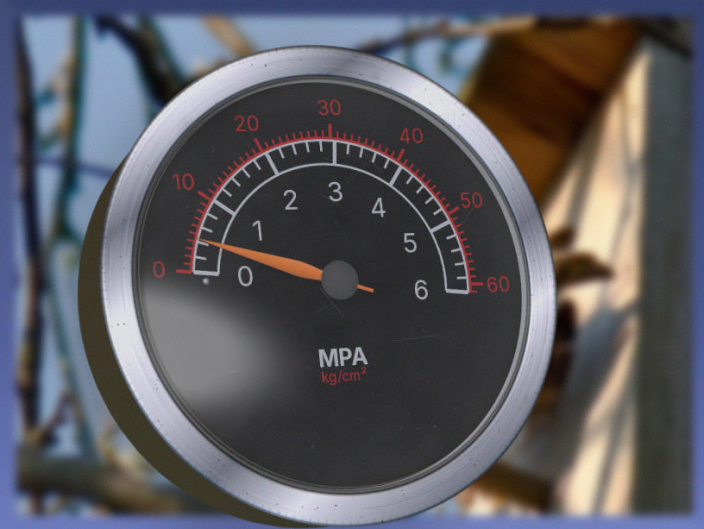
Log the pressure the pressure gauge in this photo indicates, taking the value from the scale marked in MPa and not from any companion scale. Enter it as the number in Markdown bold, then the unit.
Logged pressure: **0.4** MPa
